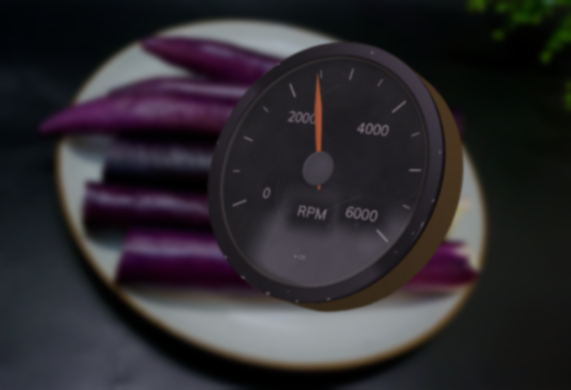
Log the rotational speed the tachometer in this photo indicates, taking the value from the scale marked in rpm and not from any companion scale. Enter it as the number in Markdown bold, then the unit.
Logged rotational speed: **2500** rpm
